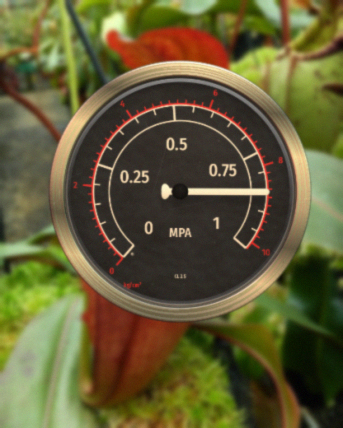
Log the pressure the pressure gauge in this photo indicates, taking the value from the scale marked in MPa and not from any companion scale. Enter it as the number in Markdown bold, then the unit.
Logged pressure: **0.85** MPa
